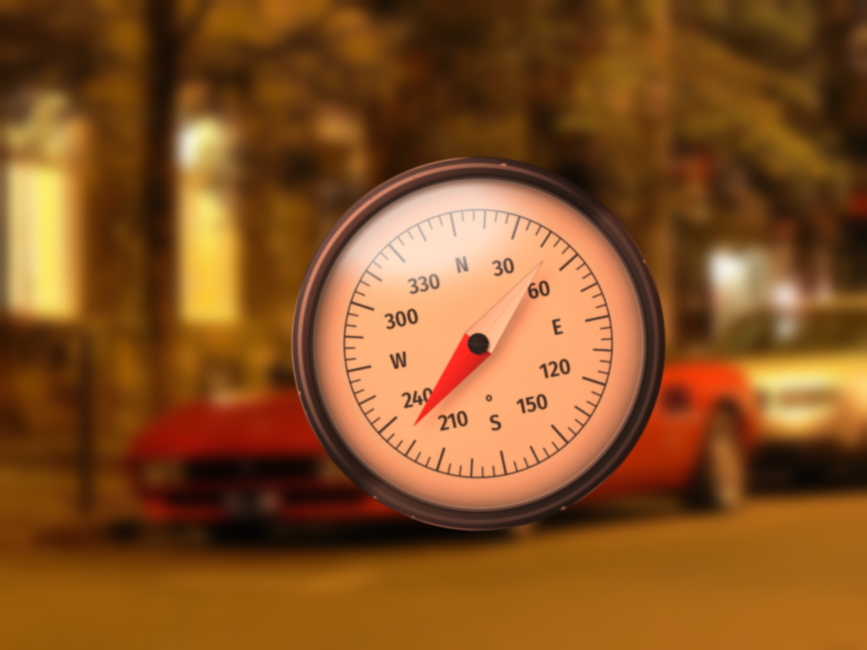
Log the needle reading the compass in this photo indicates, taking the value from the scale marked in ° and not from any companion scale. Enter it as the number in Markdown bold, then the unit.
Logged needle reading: **230** °
